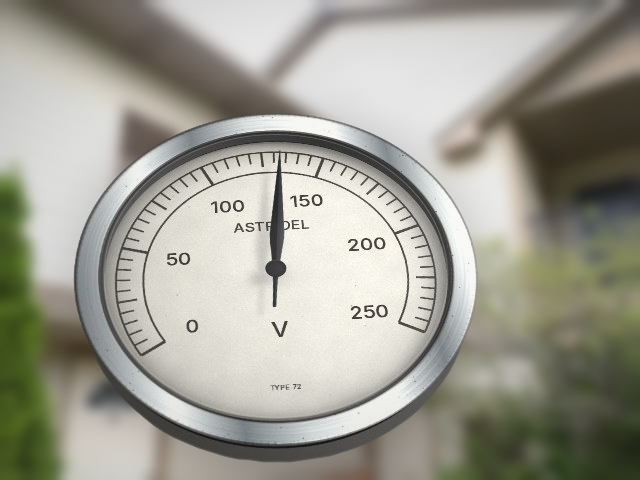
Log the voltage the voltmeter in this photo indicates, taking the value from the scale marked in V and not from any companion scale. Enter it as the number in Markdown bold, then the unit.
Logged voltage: **132.5** V
